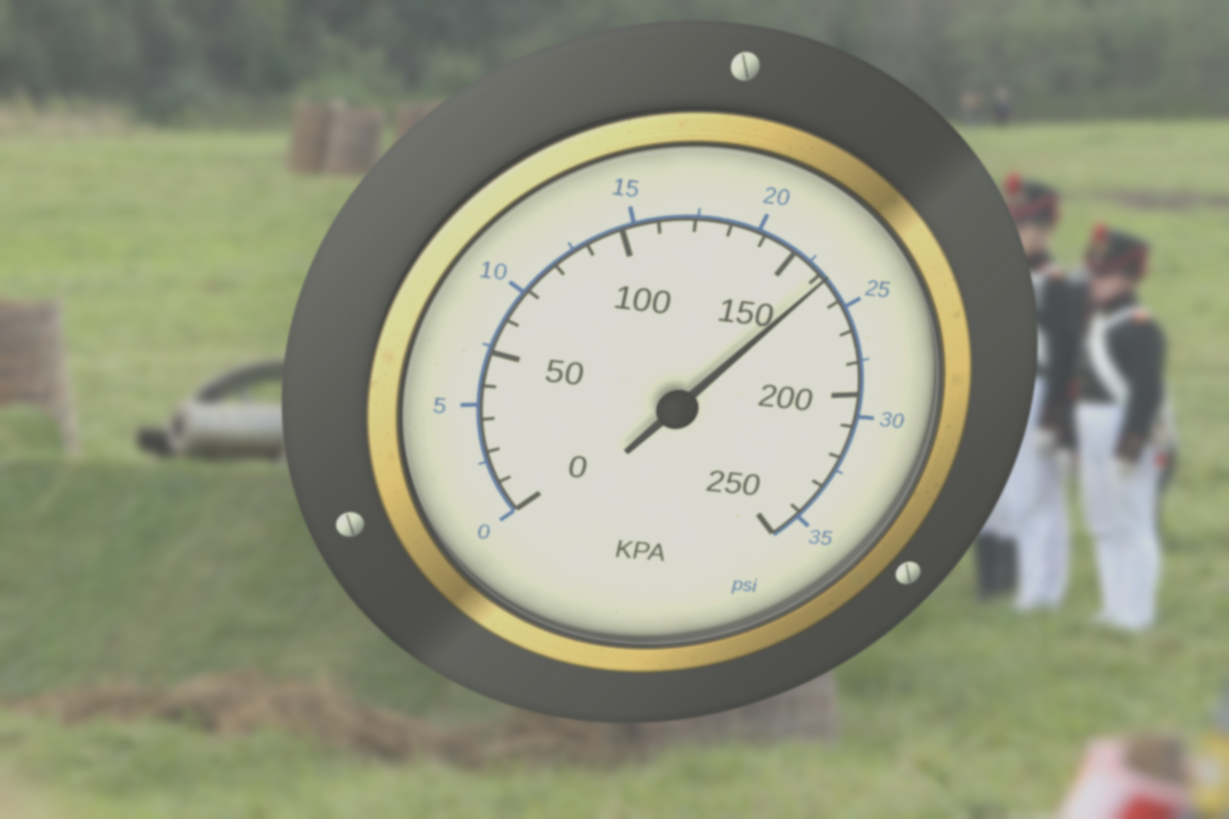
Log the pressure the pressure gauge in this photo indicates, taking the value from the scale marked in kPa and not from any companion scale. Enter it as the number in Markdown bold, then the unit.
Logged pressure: **160** kPa
